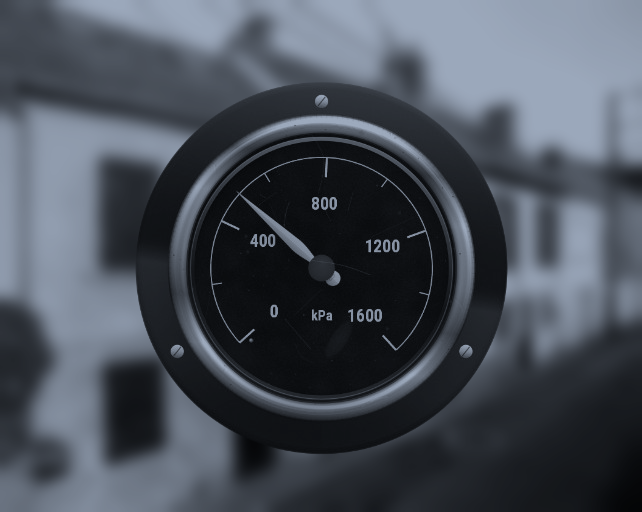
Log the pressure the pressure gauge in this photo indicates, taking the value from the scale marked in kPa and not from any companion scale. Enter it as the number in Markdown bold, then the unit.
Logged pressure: **500** kPa
